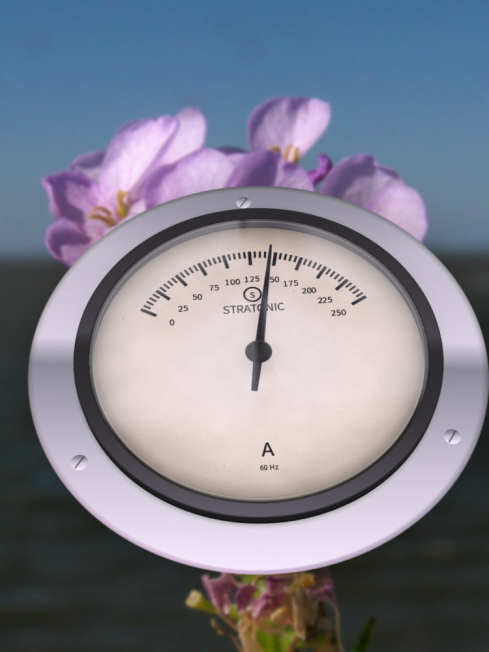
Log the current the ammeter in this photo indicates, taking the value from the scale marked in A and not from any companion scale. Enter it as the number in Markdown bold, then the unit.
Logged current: **145** A
